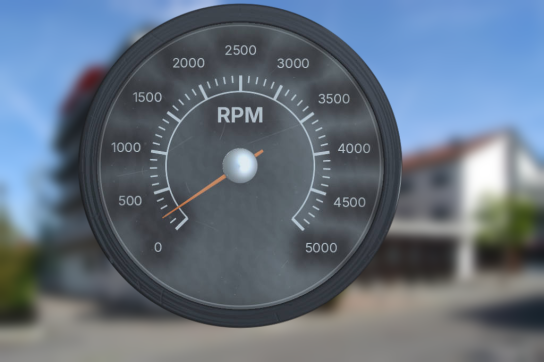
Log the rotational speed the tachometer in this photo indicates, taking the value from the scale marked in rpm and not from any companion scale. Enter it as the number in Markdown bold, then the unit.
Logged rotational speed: **200** rpm
